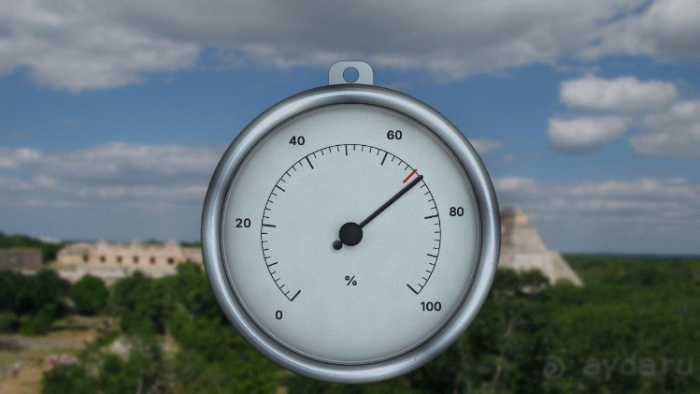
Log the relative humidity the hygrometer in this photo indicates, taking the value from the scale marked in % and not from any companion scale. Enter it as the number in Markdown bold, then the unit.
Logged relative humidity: **70** %
